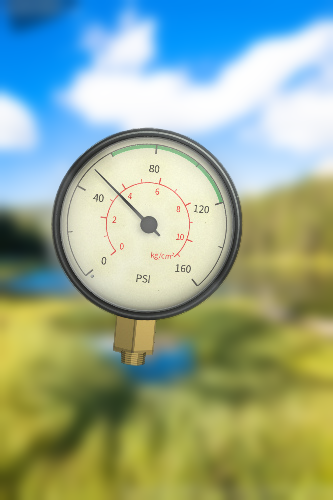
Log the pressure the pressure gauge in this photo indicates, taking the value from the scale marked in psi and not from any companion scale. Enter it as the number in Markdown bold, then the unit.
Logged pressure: **50** psi
